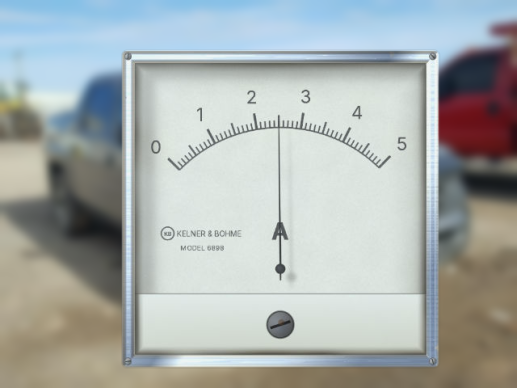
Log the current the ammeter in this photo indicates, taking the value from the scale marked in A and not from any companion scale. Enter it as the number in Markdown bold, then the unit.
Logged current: **2.5** A
